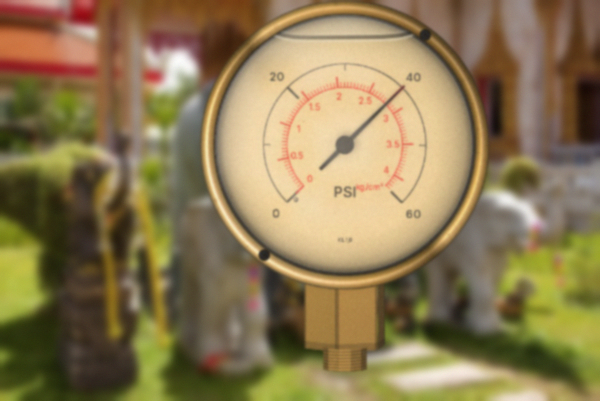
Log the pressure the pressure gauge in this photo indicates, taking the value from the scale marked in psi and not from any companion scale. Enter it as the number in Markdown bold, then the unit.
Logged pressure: **40** psi
